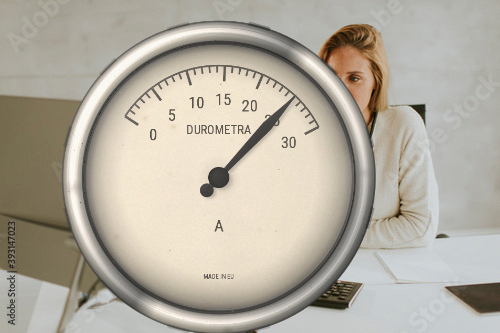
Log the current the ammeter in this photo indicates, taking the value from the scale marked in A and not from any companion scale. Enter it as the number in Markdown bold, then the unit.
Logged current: **25** A
